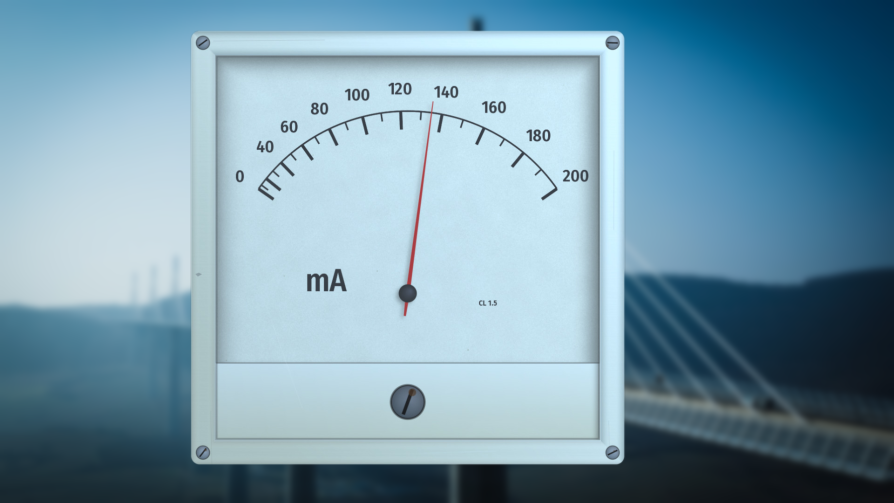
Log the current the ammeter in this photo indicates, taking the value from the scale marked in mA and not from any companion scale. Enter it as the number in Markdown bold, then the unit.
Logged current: **135** mA
